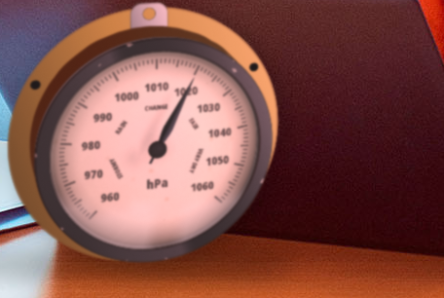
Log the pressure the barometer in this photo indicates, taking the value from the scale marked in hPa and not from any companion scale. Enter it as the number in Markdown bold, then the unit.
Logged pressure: **1020** hPa
